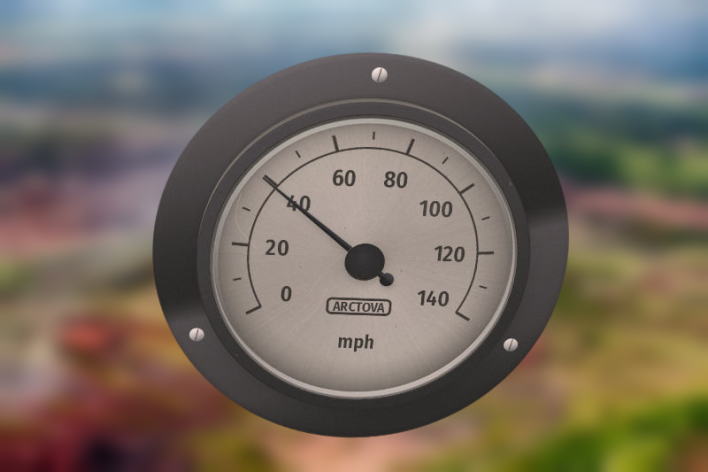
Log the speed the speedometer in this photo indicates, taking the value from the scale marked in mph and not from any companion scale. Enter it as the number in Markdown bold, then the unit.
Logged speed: **40** mph
